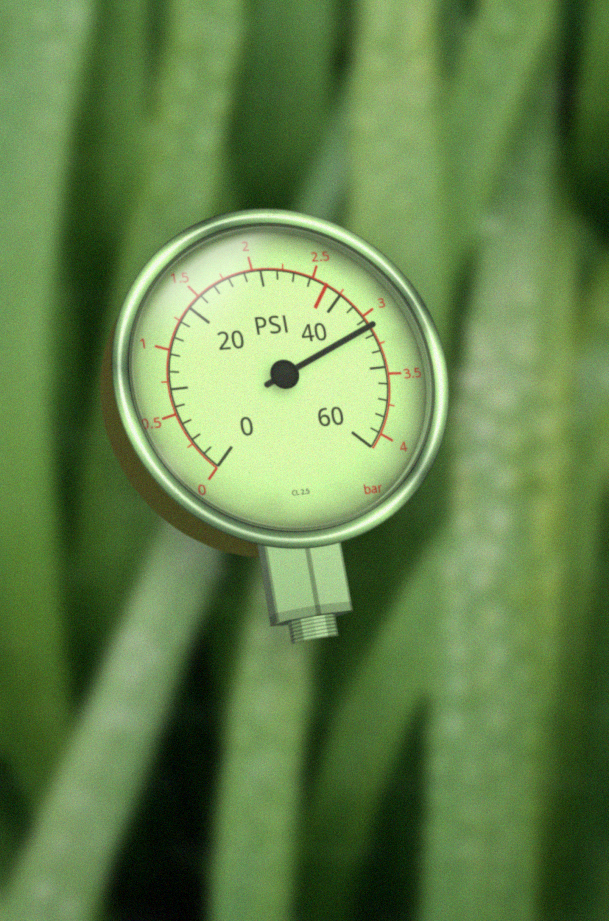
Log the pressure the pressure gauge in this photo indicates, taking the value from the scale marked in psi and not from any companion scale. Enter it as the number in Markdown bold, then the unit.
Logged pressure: **45** psi
